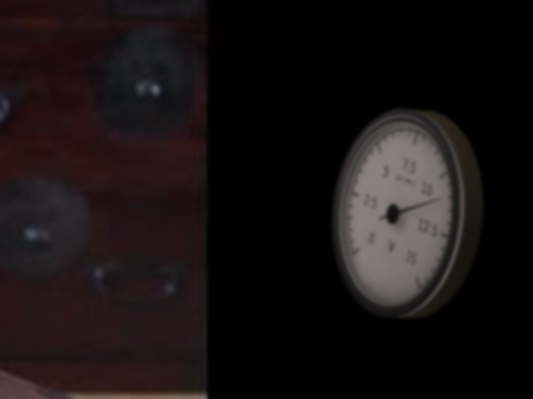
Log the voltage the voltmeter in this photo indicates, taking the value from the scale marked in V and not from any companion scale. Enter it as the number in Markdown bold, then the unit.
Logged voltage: **11** V
